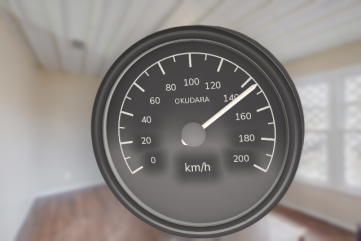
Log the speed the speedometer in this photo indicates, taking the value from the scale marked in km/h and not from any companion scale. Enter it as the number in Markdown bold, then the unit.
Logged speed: **145** km/h
